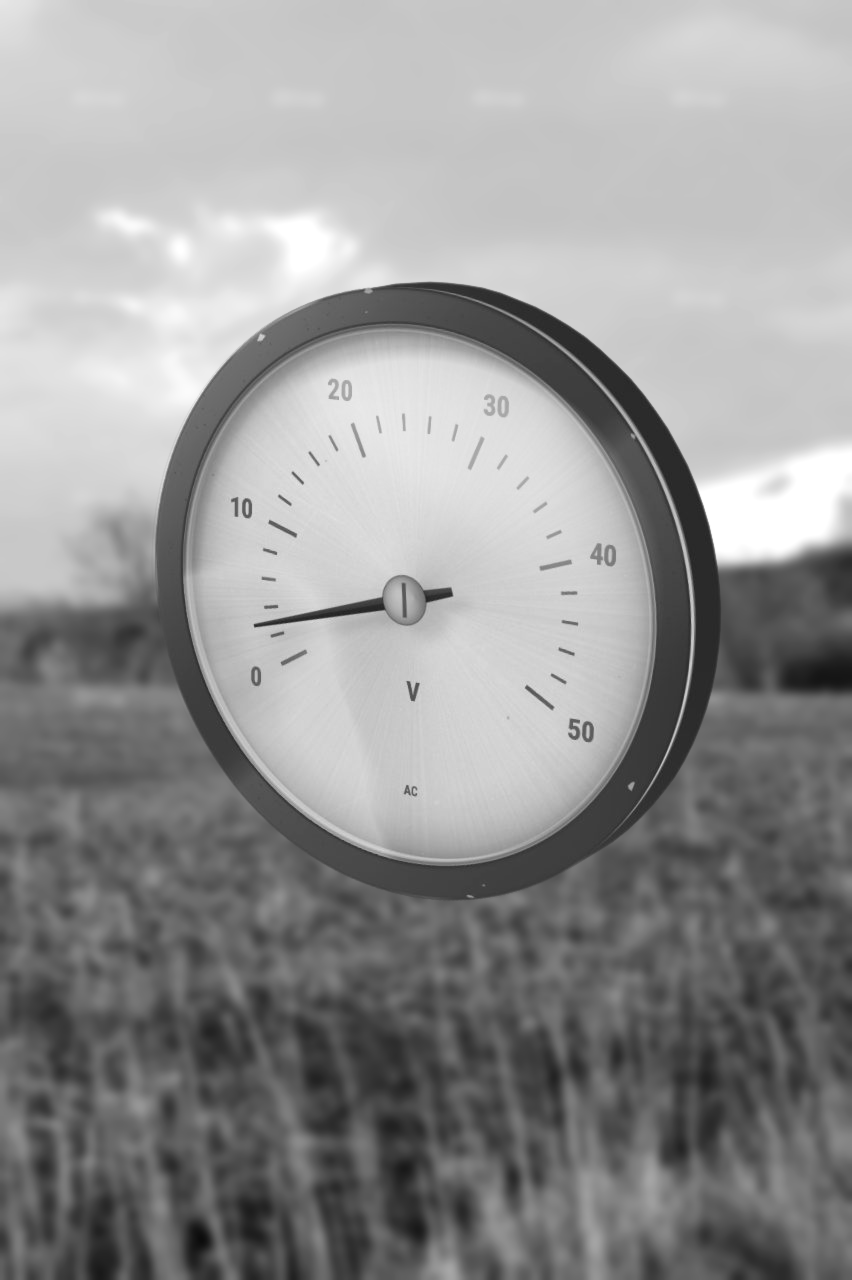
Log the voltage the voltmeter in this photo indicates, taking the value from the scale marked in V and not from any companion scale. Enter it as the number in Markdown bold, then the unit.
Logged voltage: **3** V
